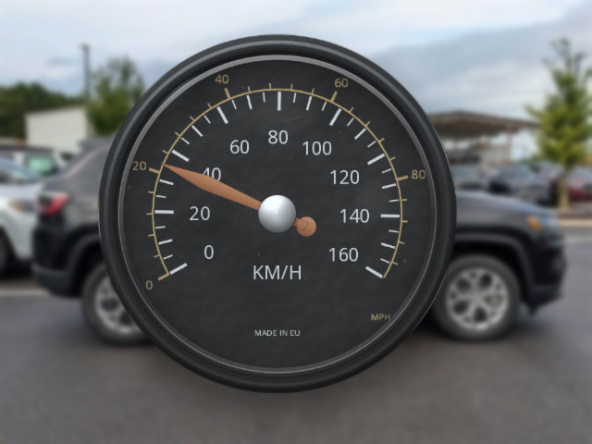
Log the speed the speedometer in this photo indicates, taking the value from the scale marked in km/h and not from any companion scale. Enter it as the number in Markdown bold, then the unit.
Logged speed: **35** km/h
